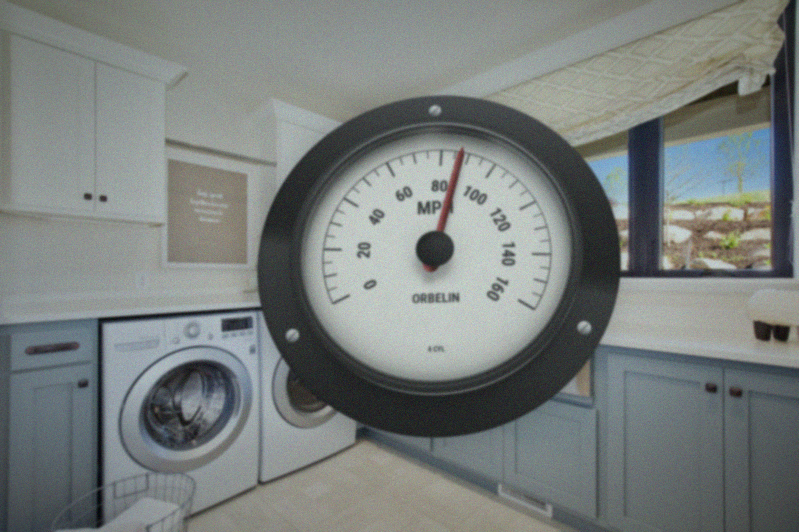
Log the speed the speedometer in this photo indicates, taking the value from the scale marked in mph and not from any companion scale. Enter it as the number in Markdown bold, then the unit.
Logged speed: **87.5** mph
